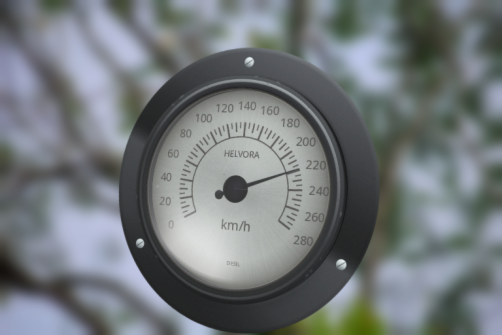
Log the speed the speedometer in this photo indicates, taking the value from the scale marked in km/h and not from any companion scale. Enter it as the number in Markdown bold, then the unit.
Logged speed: **220** km/h
